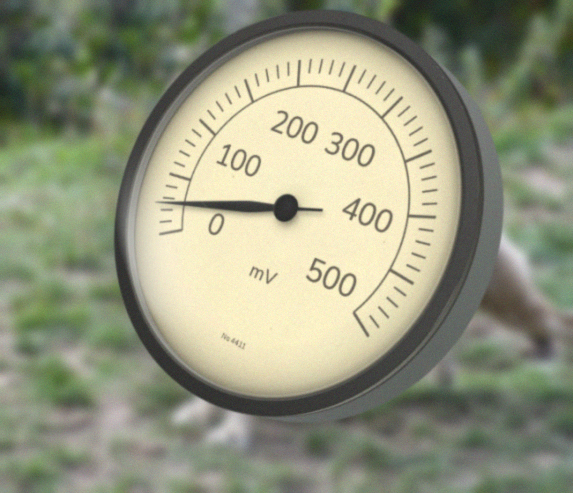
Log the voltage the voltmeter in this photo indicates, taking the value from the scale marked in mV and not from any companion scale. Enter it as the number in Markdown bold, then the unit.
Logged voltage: **25** mV
